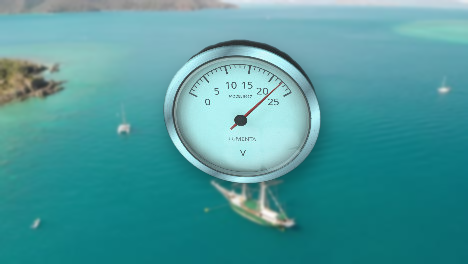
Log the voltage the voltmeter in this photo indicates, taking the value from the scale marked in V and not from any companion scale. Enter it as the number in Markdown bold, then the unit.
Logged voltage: **22** V
